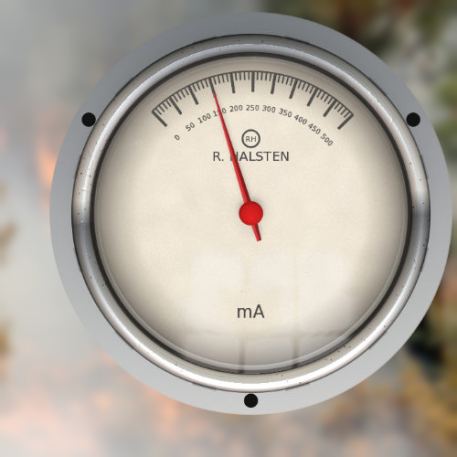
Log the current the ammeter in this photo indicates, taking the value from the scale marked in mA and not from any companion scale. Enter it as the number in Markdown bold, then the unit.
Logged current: **150** mA
